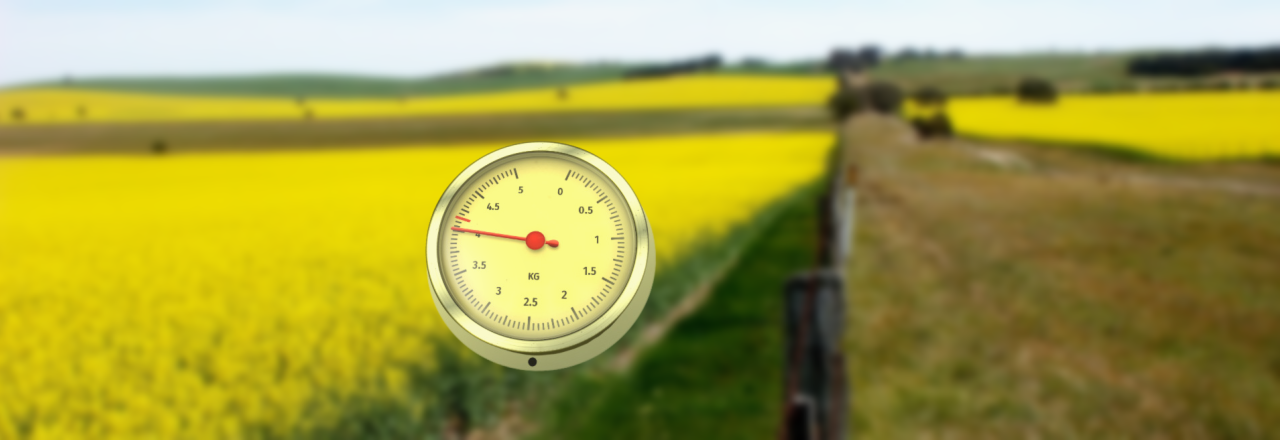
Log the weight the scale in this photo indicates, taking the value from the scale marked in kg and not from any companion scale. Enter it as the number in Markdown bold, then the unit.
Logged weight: **4** kg
